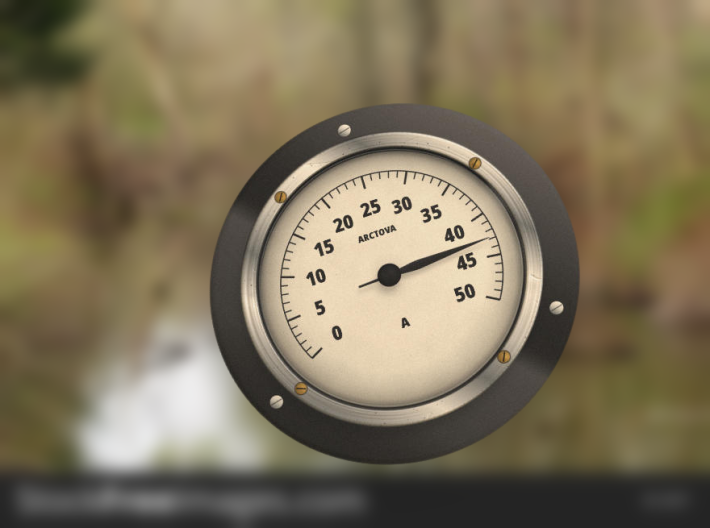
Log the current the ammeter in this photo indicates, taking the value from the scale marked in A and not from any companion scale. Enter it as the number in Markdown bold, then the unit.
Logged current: **43** A
